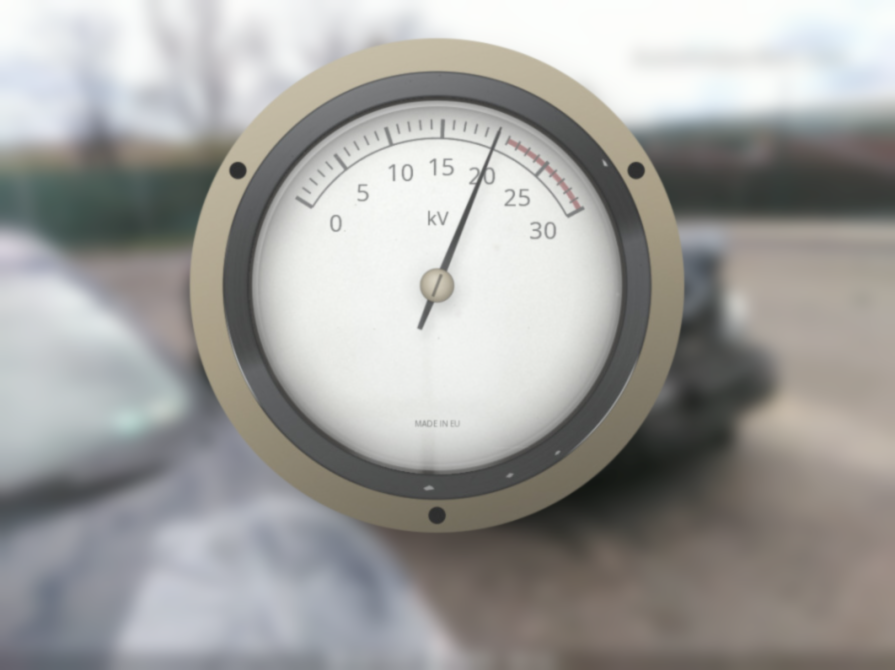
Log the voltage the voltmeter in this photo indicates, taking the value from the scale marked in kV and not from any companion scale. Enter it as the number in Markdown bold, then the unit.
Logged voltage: **20** kV
